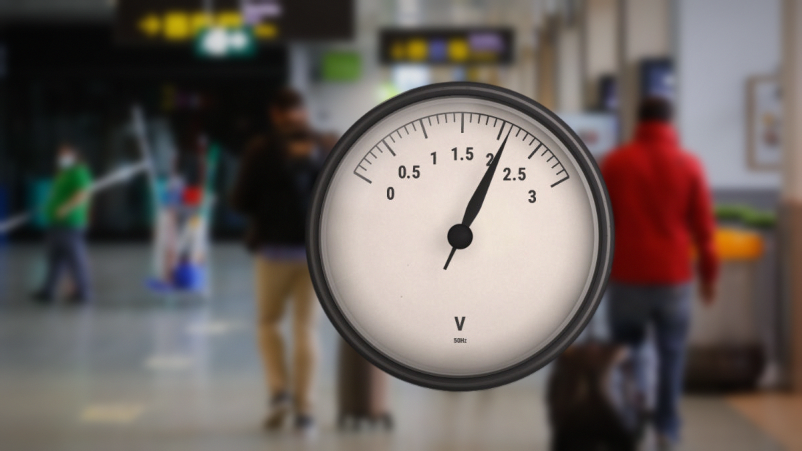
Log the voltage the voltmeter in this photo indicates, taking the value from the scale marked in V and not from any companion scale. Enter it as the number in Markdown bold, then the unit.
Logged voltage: **2.1** V
